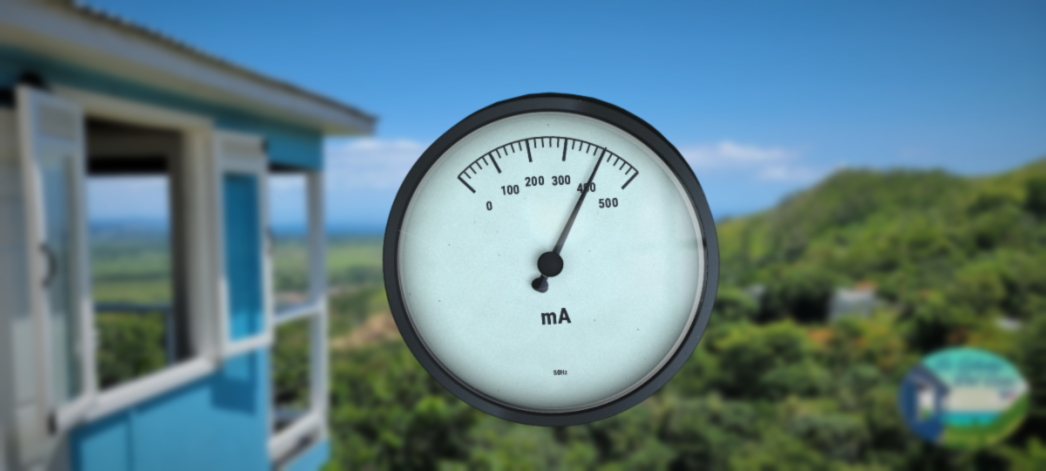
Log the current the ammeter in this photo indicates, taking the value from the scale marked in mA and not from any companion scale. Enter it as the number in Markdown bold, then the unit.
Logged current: **400** mA
